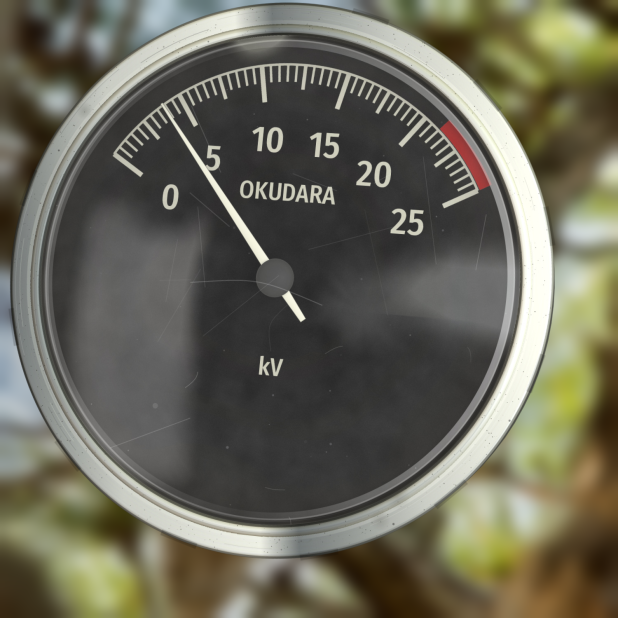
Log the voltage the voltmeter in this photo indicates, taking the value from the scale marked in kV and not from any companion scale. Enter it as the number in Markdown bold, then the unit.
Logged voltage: **4** kV
